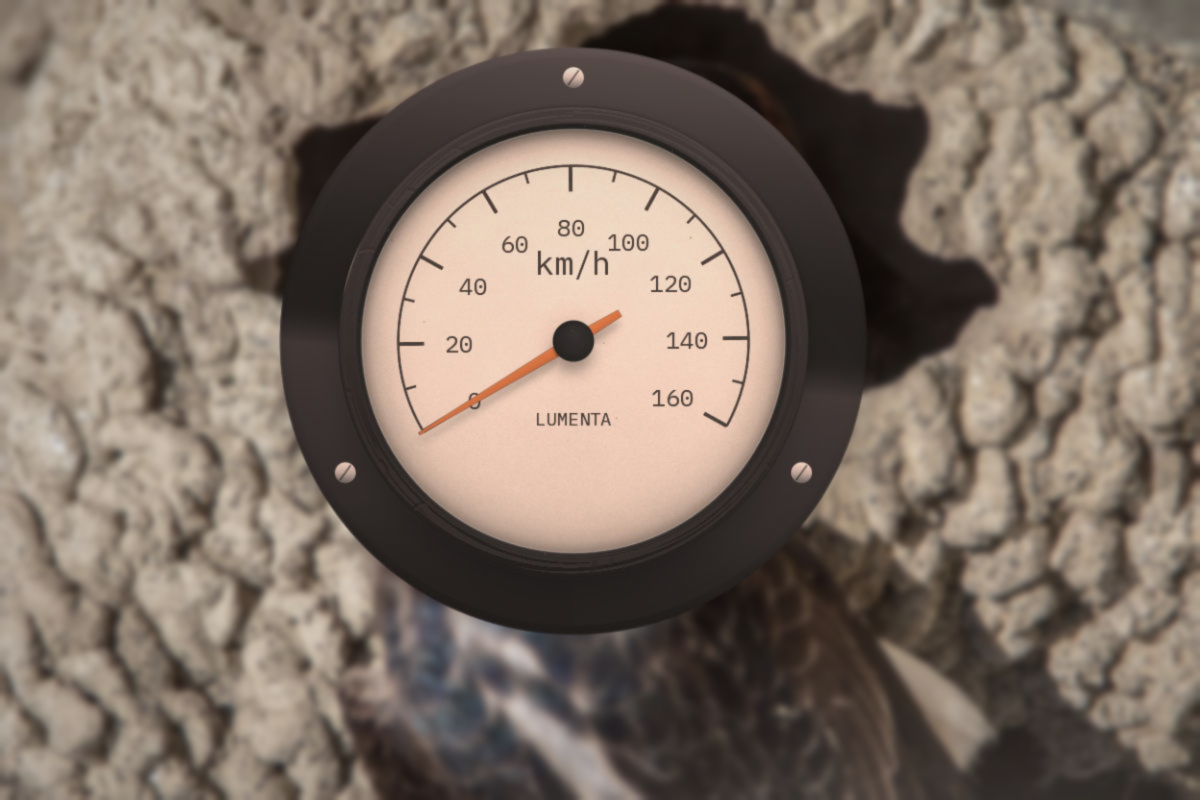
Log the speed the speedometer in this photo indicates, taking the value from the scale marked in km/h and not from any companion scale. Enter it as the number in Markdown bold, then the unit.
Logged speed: **0** km/h
